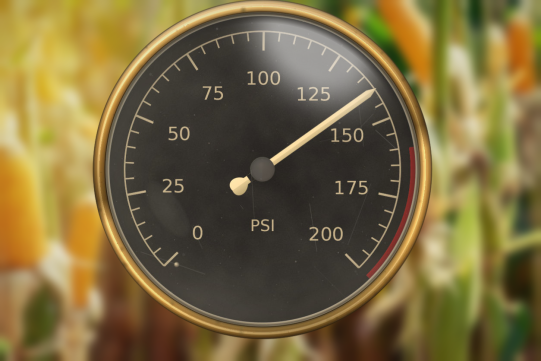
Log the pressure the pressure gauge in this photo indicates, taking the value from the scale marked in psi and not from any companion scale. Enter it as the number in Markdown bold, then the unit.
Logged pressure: **140** psi
